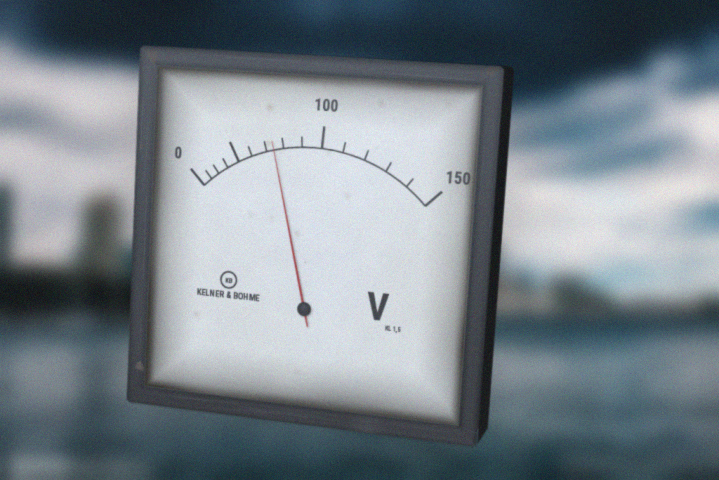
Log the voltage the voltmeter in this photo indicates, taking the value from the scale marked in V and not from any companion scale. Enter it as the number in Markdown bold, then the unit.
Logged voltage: **75** V
